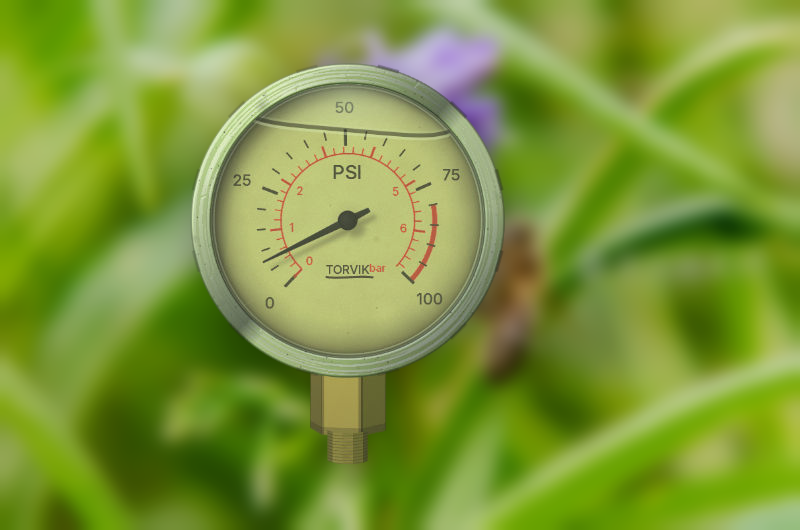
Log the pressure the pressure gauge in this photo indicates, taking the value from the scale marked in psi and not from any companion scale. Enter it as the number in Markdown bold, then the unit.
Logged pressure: **7.5** psi
